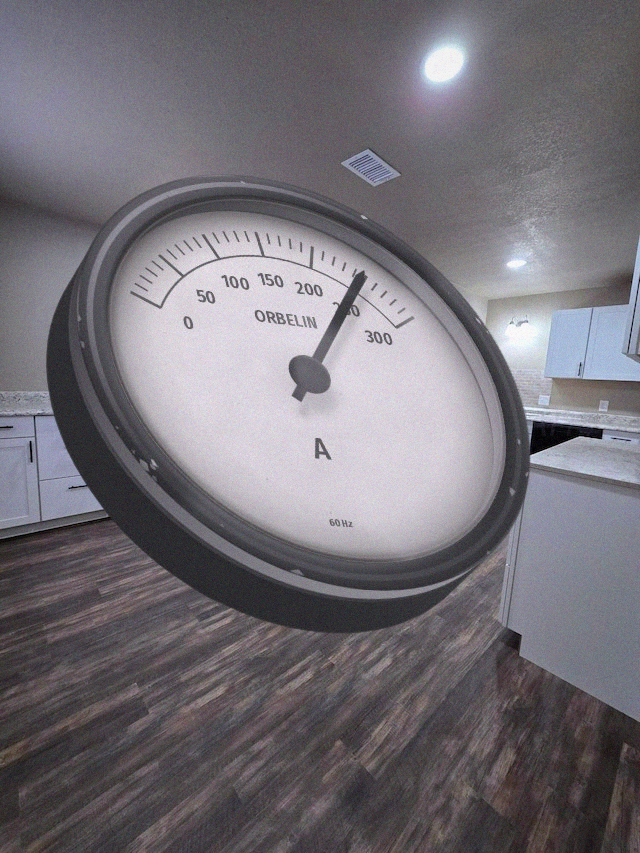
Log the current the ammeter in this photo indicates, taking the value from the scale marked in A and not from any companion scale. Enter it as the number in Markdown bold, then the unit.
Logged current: **245** A
